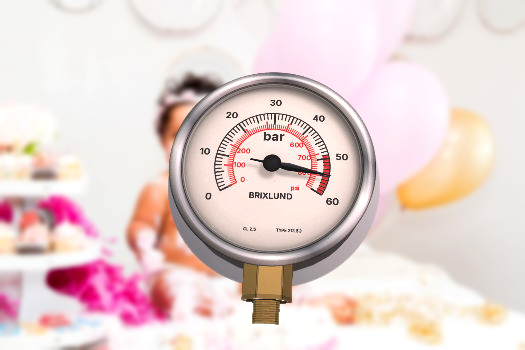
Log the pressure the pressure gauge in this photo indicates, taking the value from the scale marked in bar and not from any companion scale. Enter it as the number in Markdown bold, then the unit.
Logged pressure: **55** bar
